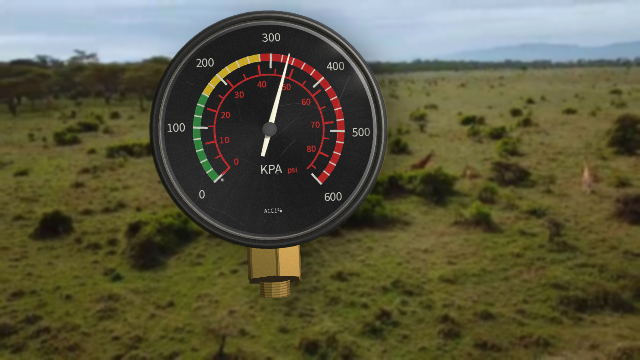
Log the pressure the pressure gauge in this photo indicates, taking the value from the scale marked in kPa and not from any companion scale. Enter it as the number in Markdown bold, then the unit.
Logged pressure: **330** kPa
